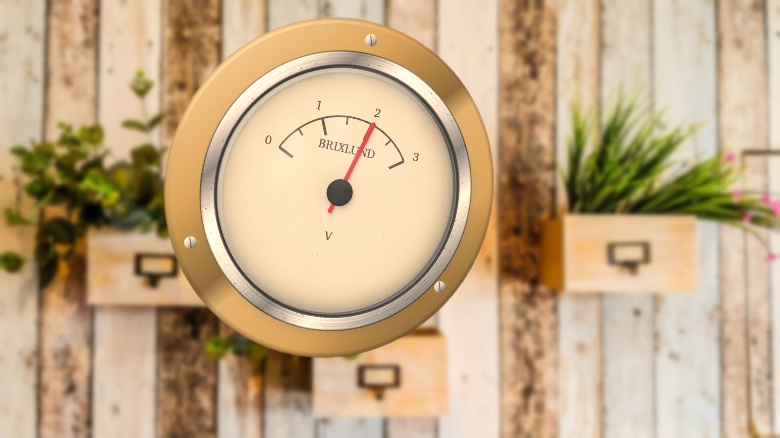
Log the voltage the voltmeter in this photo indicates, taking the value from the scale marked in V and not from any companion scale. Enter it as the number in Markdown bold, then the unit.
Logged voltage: **2** V
